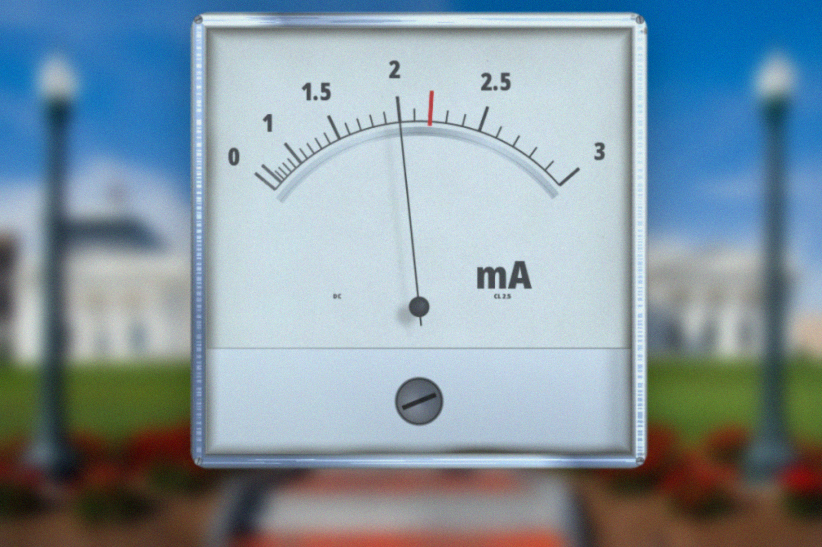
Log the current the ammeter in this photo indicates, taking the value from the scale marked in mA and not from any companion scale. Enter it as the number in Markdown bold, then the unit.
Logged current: **2** mA
